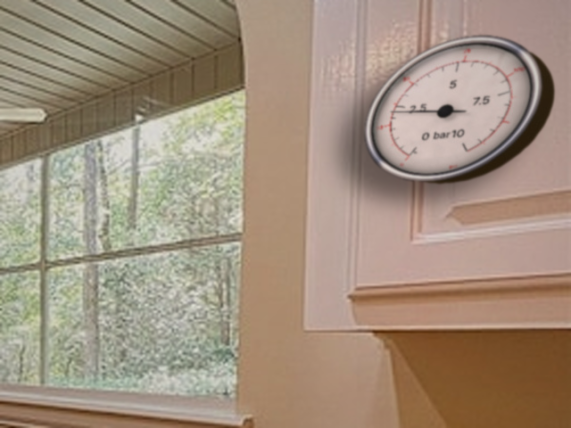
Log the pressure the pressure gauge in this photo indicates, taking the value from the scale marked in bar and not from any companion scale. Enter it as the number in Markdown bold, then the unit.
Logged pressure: **2.25** bar
